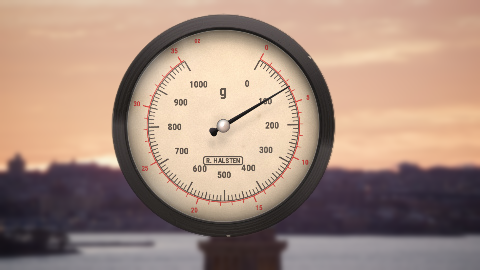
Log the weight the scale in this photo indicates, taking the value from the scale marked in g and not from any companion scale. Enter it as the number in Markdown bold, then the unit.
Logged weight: **100** g
